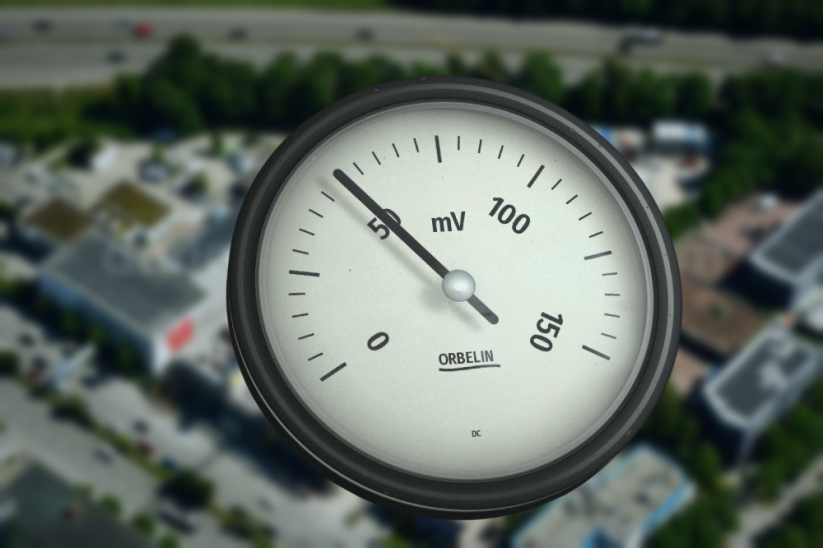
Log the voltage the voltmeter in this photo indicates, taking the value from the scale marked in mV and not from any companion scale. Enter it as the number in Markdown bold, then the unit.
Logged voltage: **50** mV
